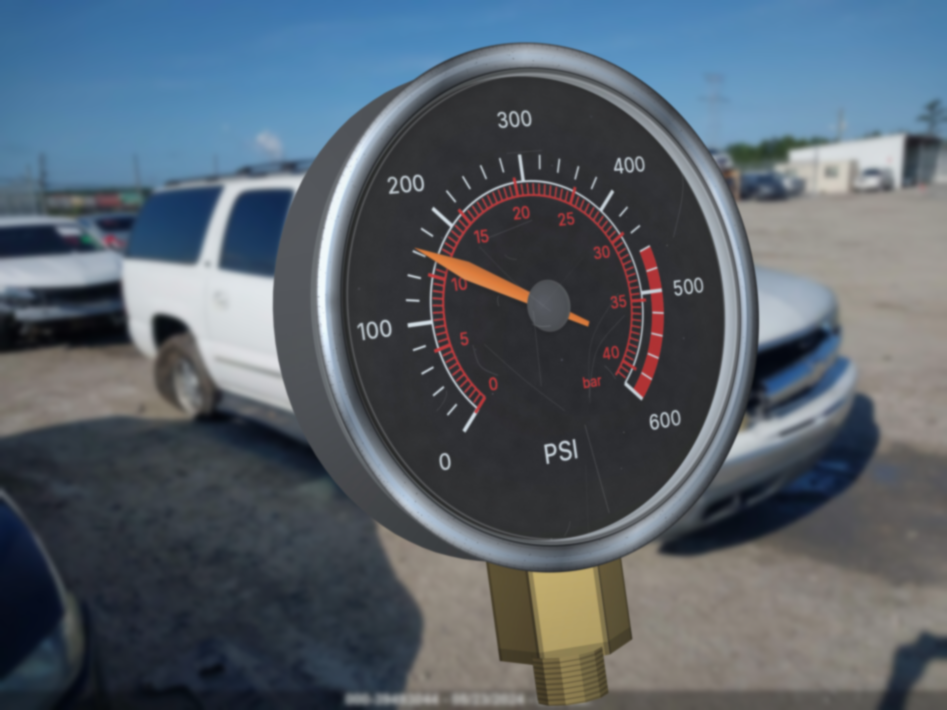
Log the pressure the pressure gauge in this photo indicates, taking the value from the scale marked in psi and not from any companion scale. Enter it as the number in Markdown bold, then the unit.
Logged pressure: **160** psi
